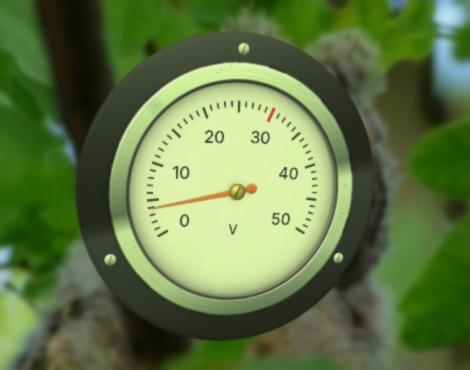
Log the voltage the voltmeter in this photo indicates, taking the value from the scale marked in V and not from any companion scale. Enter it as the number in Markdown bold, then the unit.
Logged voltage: **4** V
